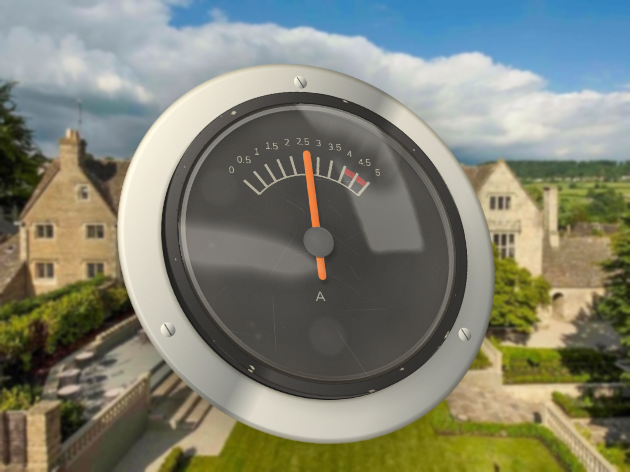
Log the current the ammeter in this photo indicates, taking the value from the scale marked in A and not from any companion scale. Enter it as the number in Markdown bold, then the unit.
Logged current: **2.5** A
